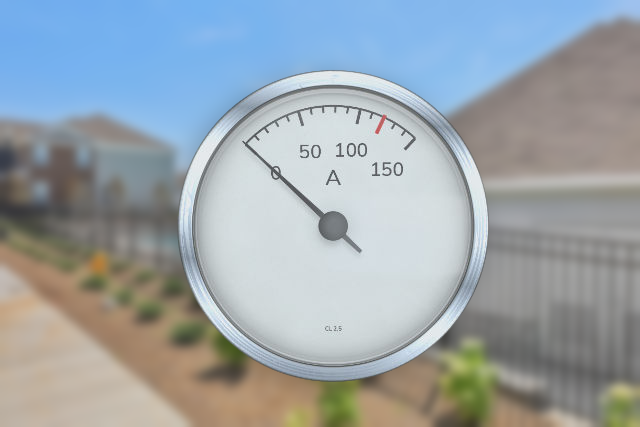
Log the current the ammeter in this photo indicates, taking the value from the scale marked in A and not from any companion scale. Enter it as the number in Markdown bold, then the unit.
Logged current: **0** A
